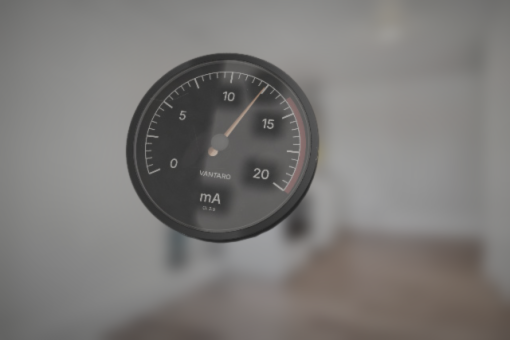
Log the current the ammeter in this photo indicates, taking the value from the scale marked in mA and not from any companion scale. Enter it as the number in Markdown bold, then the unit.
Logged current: **12.5** mA
